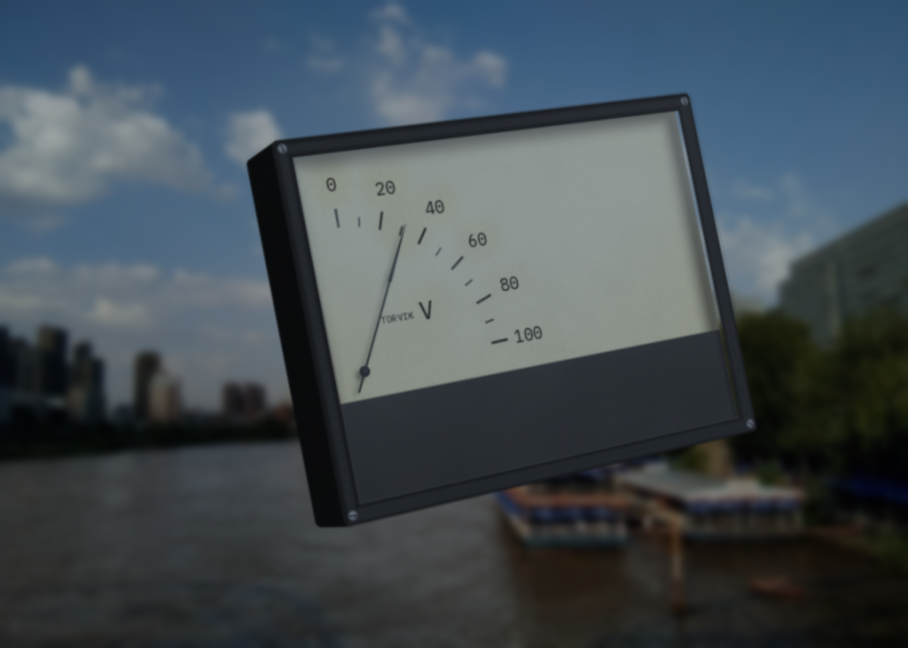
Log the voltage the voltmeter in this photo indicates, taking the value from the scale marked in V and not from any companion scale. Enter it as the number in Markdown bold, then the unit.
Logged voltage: **30** V
